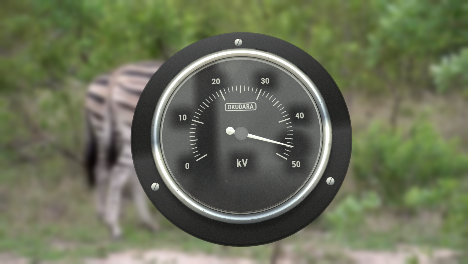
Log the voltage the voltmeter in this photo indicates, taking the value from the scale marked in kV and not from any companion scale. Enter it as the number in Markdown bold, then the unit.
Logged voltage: **47** kV
